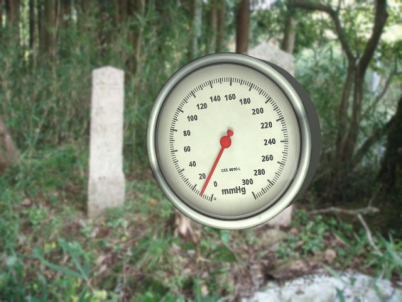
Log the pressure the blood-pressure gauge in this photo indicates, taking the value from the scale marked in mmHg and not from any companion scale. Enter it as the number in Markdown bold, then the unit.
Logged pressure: **10** mmHg
